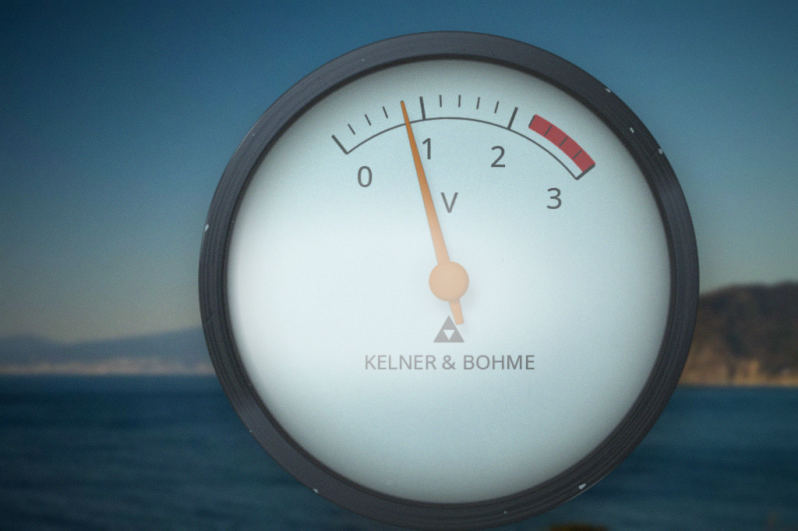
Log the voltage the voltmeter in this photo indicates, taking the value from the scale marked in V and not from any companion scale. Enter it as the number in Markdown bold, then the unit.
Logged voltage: **0.8** V
